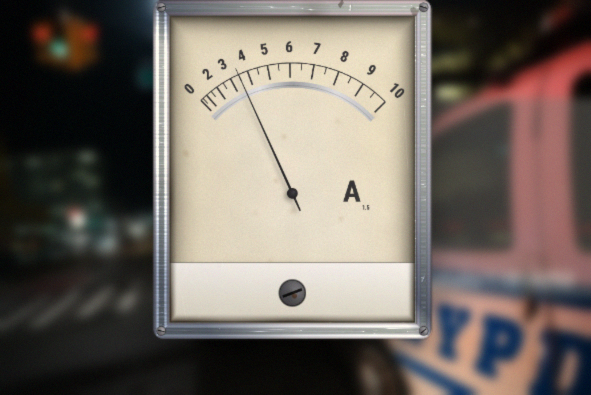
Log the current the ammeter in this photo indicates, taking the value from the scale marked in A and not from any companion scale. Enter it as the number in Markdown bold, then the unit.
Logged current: **3.5** A
